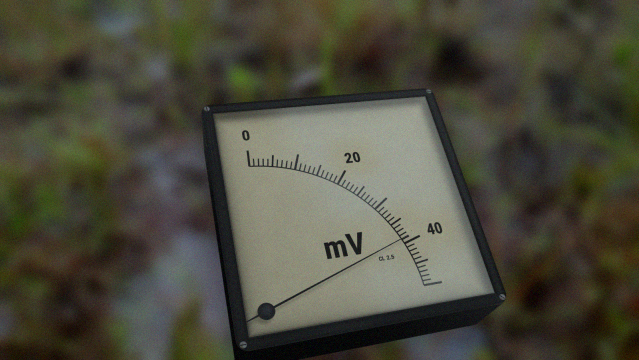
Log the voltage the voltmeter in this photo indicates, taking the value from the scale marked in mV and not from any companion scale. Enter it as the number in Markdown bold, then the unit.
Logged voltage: **39** mV
